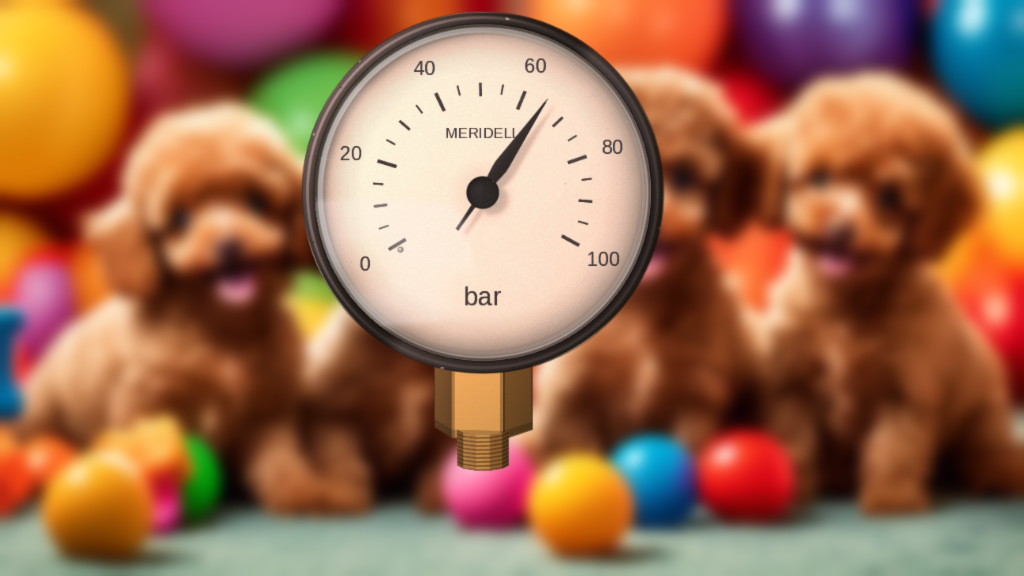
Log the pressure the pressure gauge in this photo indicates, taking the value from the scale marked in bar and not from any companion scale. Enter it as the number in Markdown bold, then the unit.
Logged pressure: **65** bar
